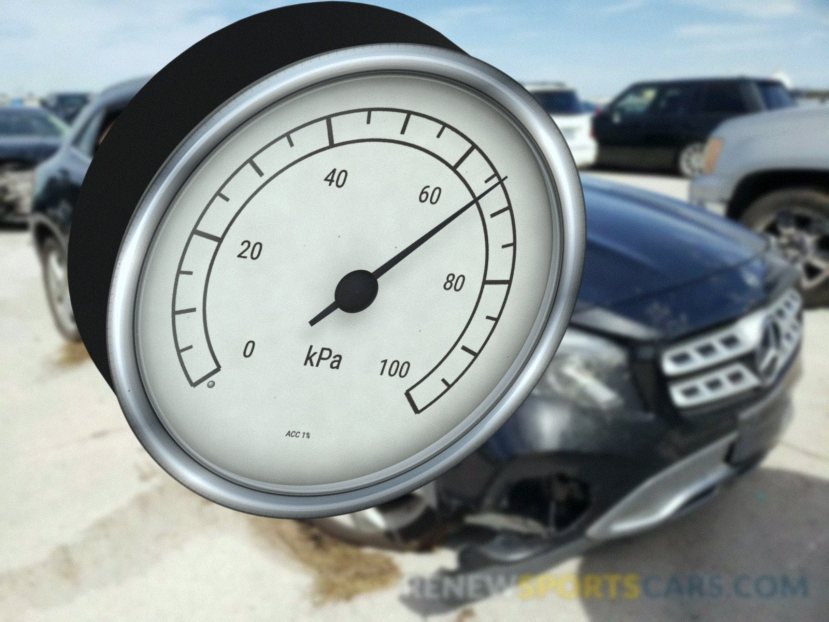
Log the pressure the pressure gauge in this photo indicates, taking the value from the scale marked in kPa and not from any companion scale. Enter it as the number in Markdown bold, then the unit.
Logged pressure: **65** kPa
